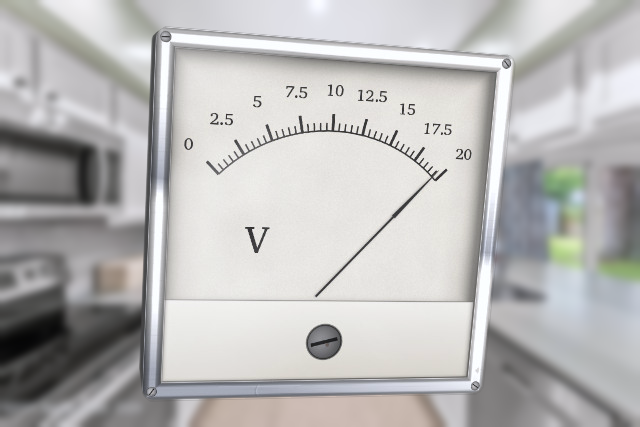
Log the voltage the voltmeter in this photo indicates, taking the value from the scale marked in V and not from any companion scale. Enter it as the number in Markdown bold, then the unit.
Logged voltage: **19.5** V
